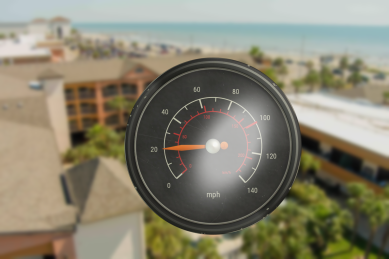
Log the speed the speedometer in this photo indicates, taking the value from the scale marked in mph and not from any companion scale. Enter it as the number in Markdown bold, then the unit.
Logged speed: **20** mph
